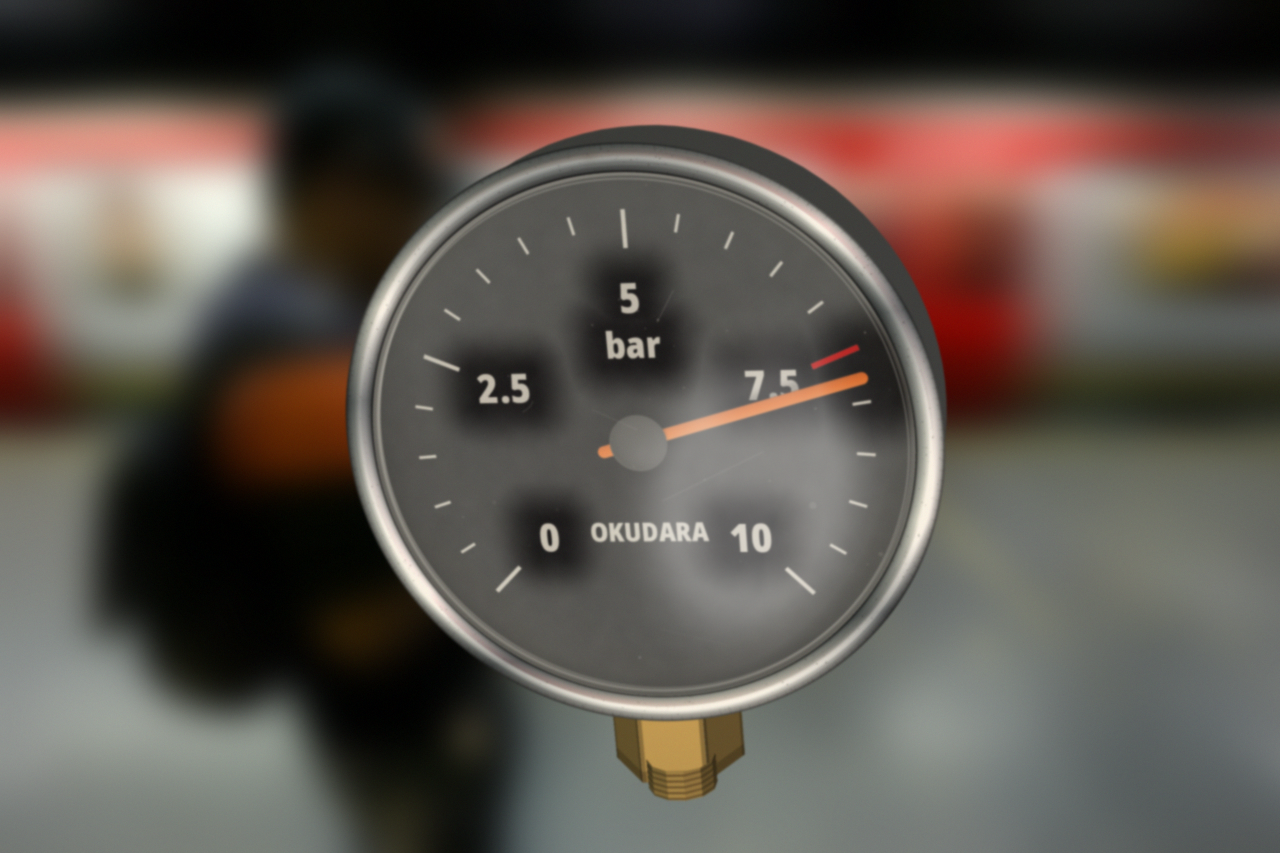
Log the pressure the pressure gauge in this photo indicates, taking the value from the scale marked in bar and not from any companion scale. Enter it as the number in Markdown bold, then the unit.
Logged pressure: **7.75** bar
